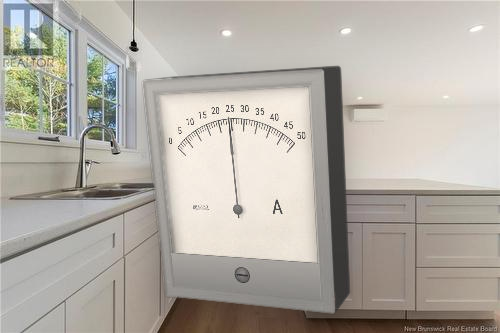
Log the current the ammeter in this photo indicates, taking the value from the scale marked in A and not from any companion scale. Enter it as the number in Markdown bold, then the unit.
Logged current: **25** A
